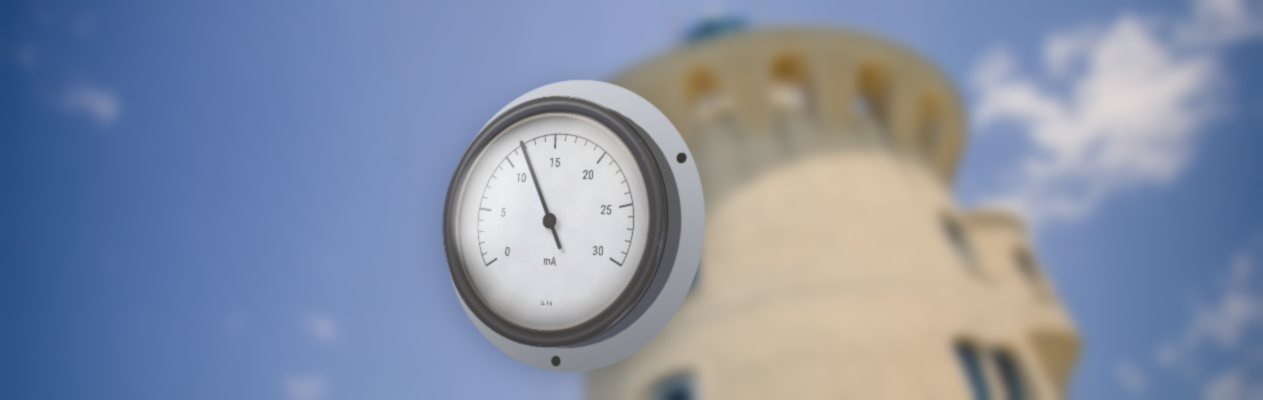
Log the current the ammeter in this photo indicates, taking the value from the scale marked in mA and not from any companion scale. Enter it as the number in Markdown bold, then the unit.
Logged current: **12** mA
